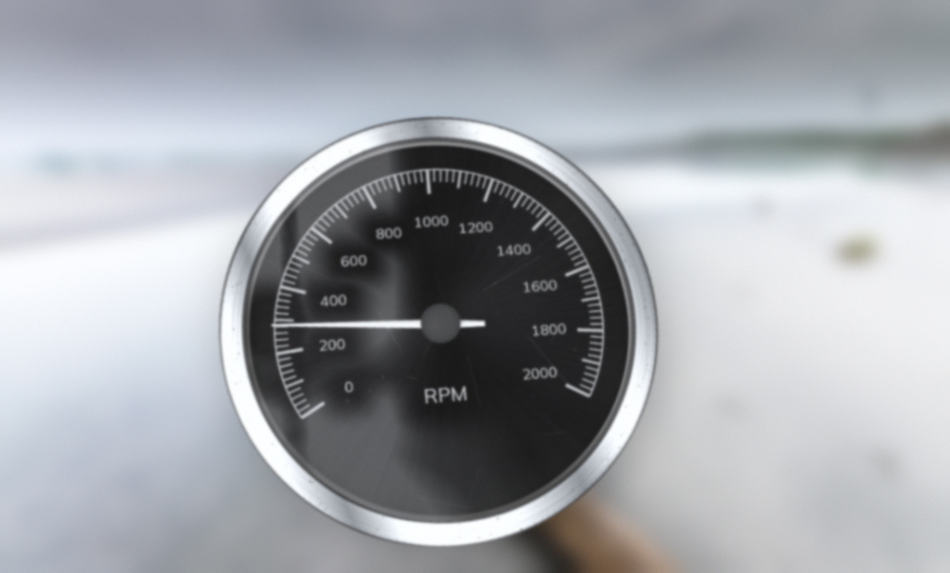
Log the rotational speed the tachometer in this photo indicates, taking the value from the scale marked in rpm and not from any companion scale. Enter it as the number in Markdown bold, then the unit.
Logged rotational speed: **280** rpm
